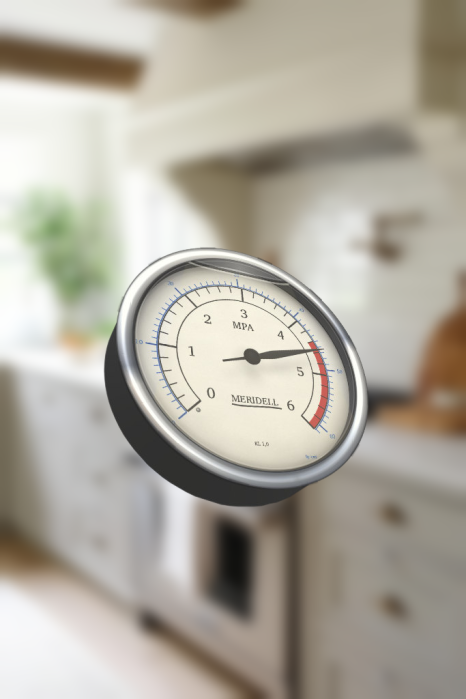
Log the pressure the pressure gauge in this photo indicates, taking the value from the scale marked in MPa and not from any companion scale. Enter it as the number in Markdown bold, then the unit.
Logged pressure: **4.6** MPa
